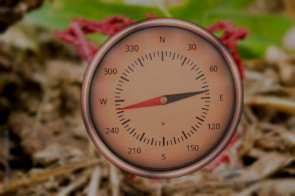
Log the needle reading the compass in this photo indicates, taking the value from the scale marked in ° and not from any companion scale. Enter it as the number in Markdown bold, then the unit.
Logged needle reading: **260** °
